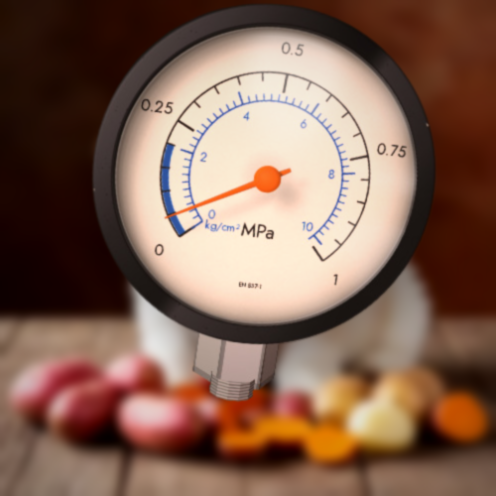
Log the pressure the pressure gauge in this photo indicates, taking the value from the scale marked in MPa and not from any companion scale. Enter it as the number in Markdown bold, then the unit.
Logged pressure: **0.05** MPa
